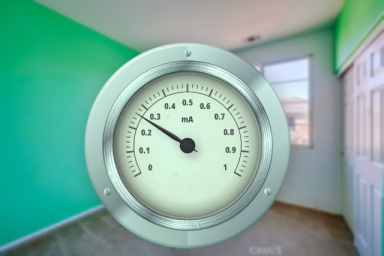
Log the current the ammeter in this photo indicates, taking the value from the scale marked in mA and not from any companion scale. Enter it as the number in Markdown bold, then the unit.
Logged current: **0.26** mA
